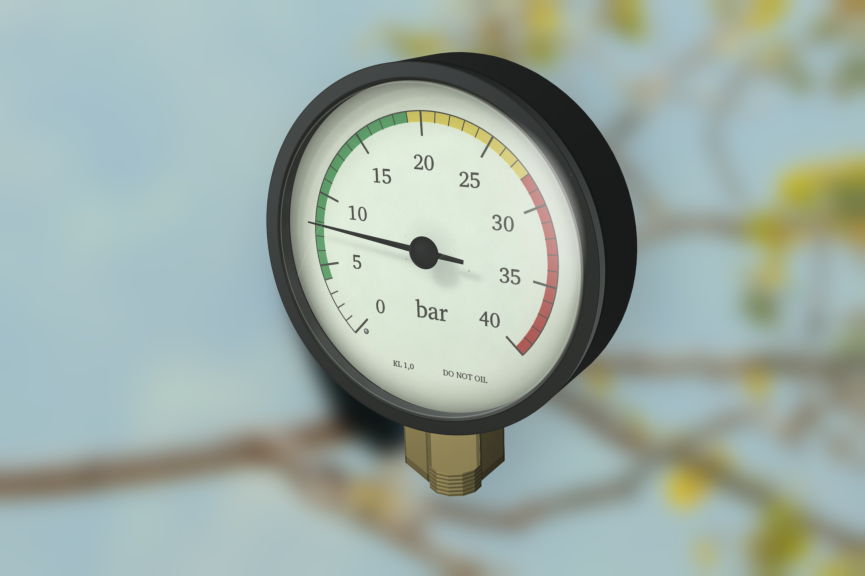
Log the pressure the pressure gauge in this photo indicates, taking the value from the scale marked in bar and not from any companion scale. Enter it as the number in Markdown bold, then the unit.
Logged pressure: **8** bar
